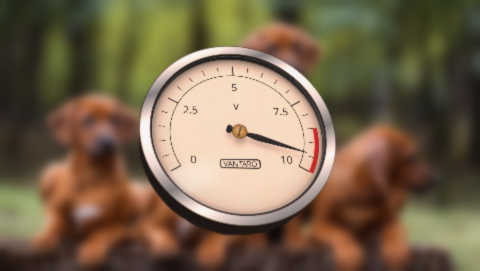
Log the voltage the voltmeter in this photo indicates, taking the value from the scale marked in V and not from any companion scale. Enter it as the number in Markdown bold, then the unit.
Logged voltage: **9.5** V
